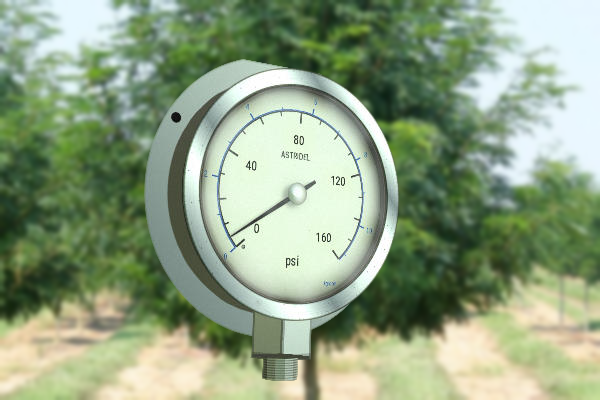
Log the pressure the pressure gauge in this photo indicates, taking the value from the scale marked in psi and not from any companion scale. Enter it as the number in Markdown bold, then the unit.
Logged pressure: **5** psi
